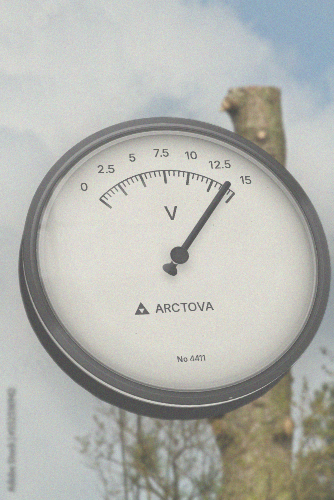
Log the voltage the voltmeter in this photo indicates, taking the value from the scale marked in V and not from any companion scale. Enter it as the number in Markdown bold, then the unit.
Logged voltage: **14** V
